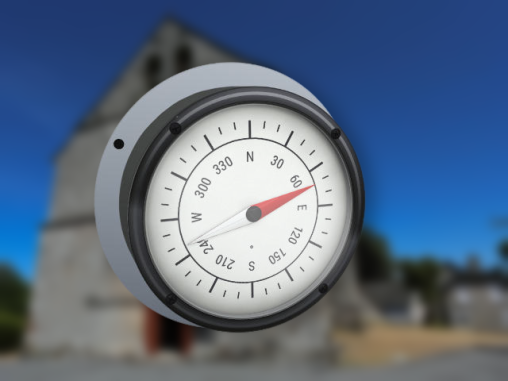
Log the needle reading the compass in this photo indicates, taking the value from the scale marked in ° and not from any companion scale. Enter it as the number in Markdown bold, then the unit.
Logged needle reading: **70** °
